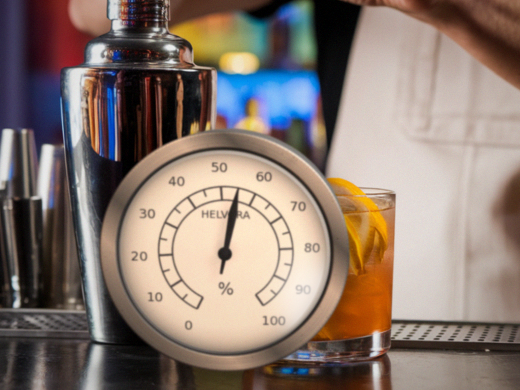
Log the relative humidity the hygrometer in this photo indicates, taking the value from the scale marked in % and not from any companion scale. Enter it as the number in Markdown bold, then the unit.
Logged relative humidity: **55** %
